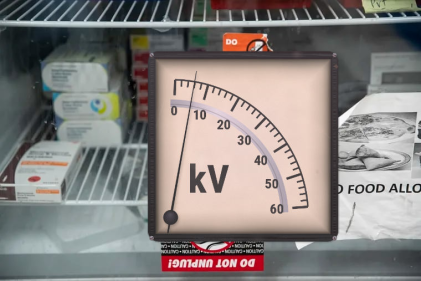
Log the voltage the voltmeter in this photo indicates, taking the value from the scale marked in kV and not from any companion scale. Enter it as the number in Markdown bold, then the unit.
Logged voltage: **6** kV
